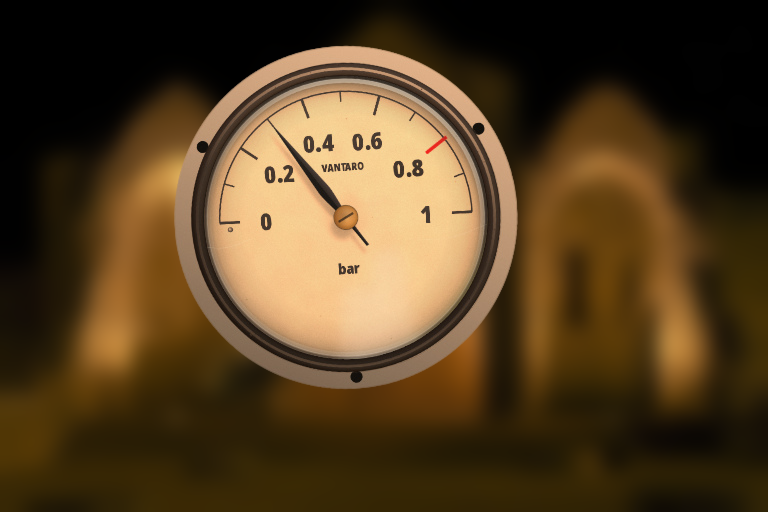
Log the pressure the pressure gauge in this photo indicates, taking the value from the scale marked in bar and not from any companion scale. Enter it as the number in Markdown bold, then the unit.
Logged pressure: **0.3** bar
